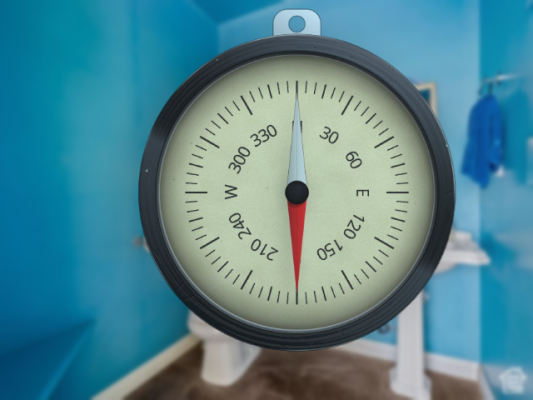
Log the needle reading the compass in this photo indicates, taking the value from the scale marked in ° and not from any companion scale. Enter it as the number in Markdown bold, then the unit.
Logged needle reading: **180** °
